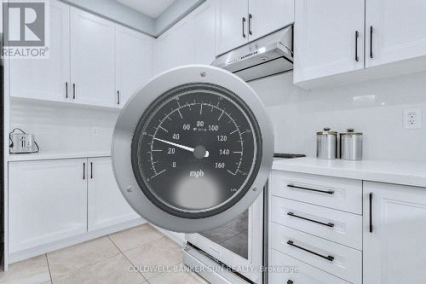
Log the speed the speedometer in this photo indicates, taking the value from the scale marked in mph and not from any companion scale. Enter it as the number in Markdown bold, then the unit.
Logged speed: **30** mph
